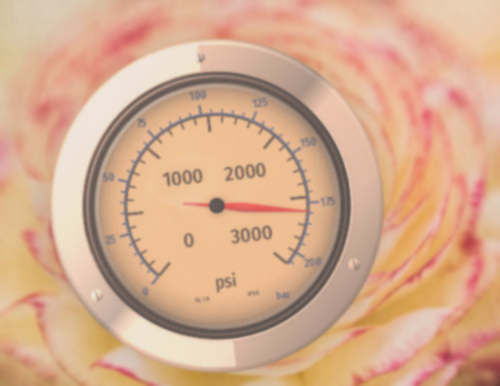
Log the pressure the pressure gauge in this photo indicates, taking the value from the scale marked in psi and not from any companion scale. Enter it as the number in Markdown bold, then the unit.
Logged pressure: **2600** psi
